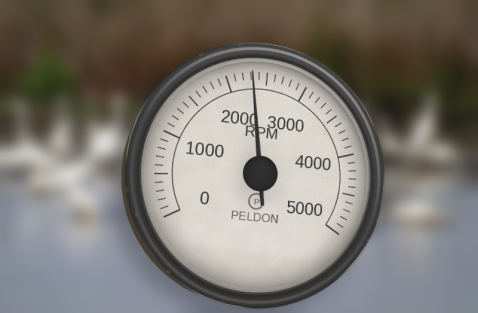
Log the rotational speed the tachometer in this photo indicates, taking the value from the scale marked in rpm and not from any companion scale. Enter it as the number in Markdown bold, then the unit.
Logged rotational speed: **2300** rpm
